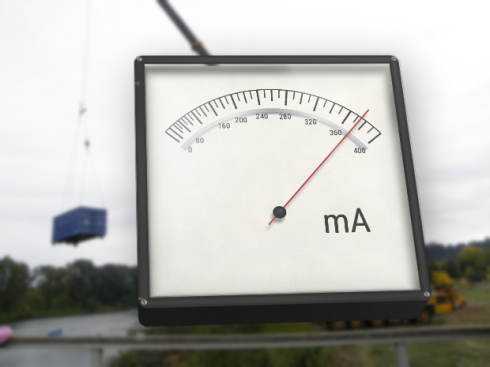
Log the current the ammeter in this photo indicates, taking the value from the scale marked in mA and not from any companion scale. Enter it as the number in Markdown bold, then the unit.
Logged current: **375** mA
